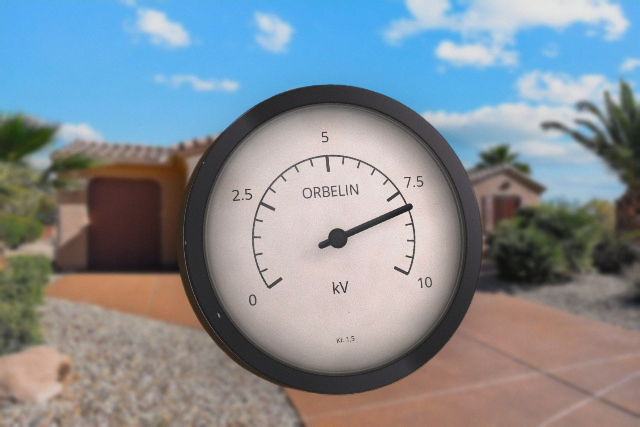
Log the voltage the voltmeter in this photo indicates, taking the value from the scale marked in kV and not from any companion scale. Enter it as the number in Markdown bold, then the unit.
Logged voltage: **8** kV
